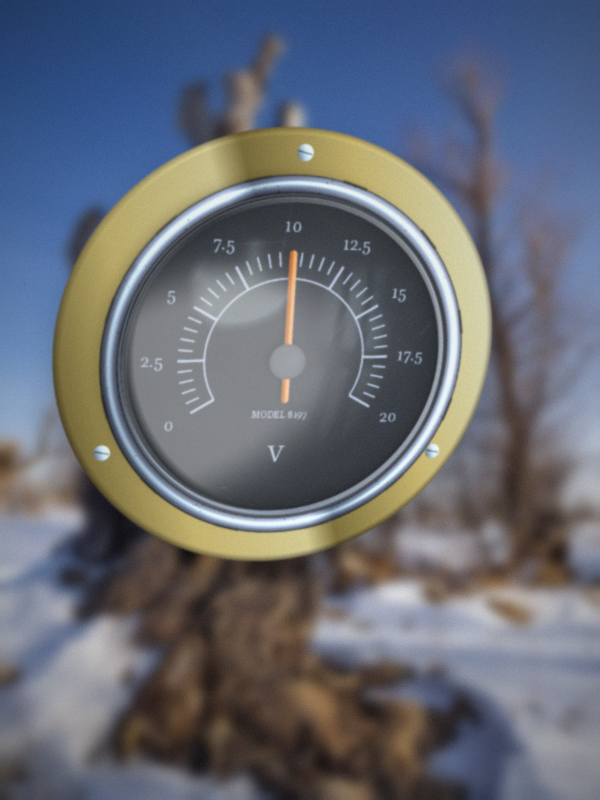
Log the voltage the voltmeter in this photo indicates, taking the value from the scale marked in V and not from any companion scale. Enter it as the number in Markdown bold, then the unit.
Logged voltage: **10** V
